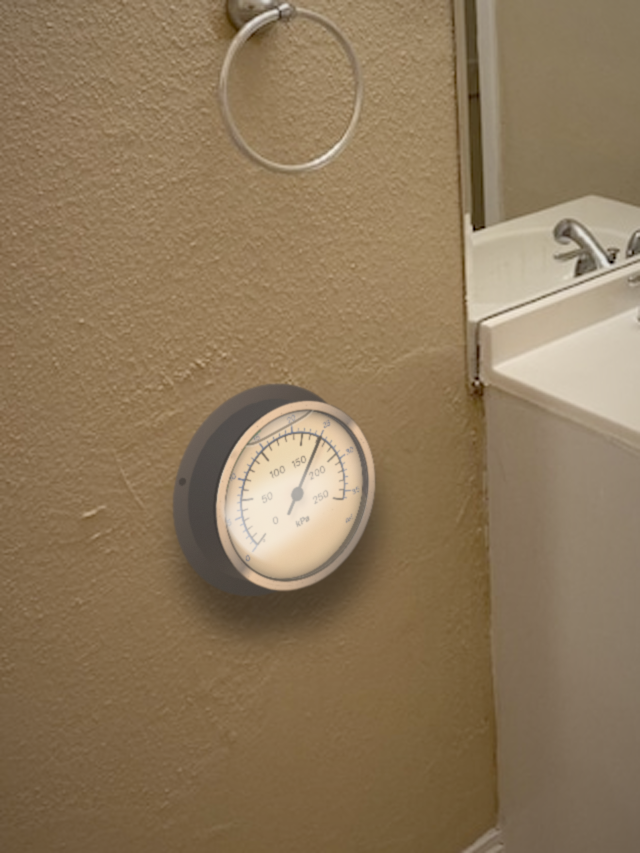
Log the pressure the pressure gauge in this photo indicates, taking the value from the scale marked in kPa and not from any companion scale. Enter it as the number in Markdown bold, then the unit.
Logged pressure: **170** kPa
